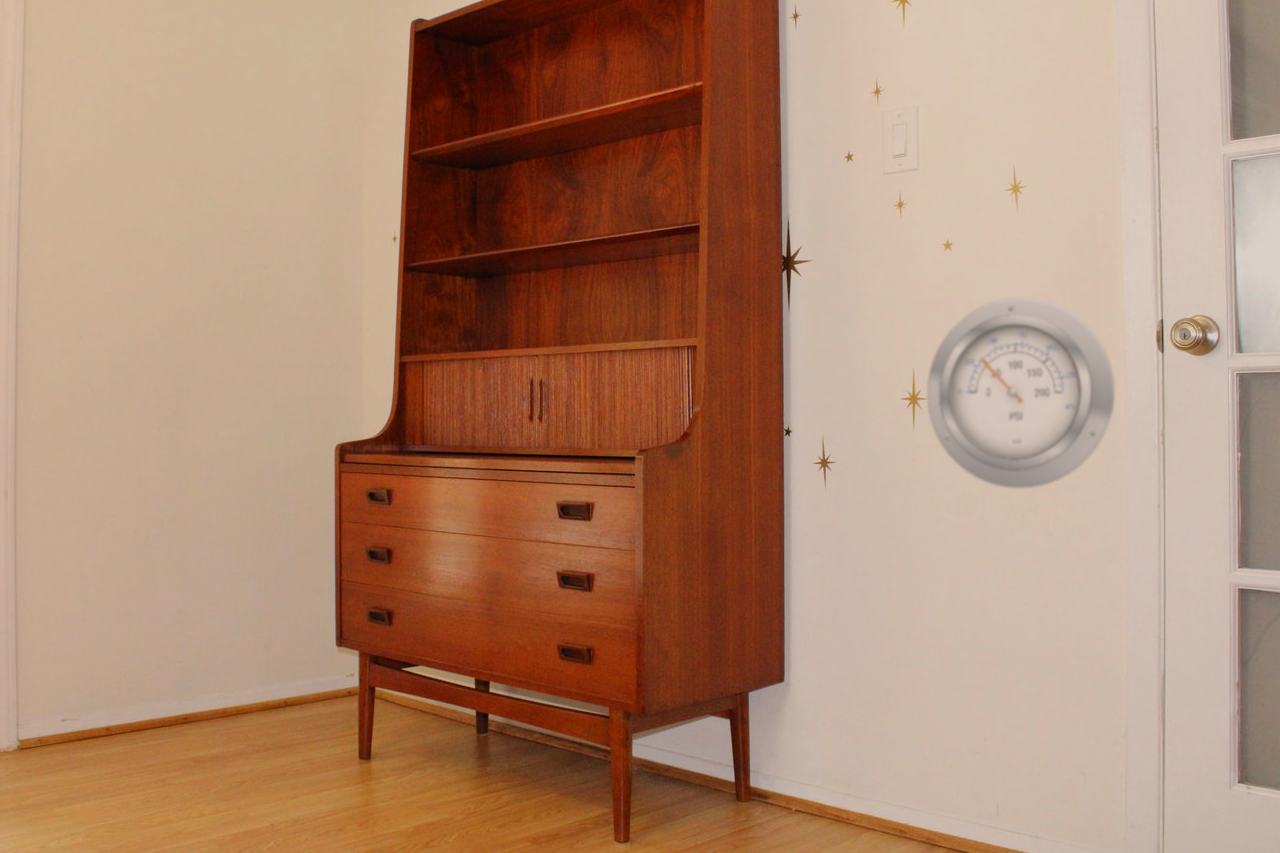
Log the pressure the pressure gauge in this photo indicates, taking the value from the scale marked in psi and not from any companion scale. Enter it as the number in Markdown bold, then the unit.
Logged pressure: **50** psi
